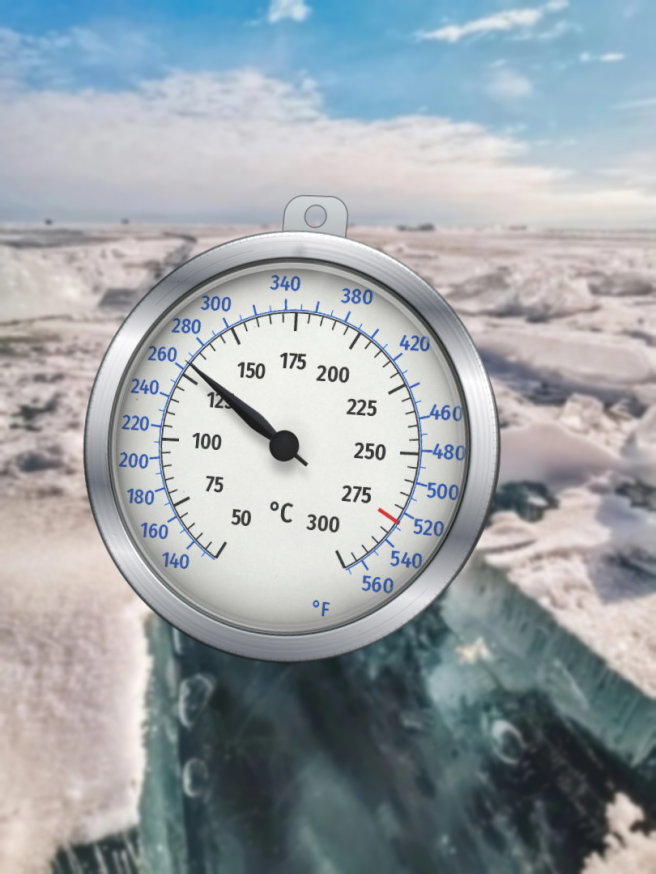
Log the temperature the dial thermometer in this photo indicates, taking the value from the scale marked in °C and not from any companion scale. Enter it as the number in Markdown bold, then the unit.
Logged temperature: **130** °C
